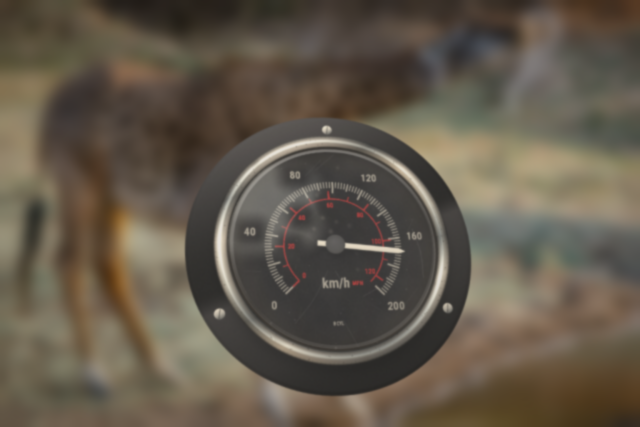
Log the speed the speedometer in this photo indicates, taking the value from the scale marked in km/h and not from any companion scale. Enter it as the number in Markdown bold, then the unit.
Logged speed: **170** km/h
